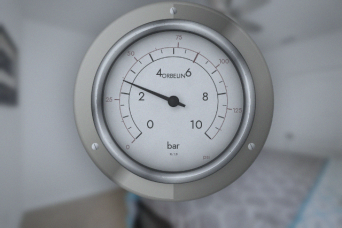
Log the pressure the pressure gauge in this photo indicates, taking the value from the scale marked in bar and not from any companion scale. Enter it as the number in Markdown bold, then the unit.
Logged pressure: **2.5** bar
